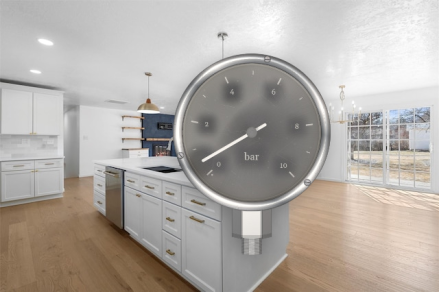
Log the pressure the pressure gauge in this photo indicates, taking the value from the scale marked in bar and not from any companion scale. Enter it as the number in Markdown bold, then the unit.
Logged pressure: **0.5** bar
